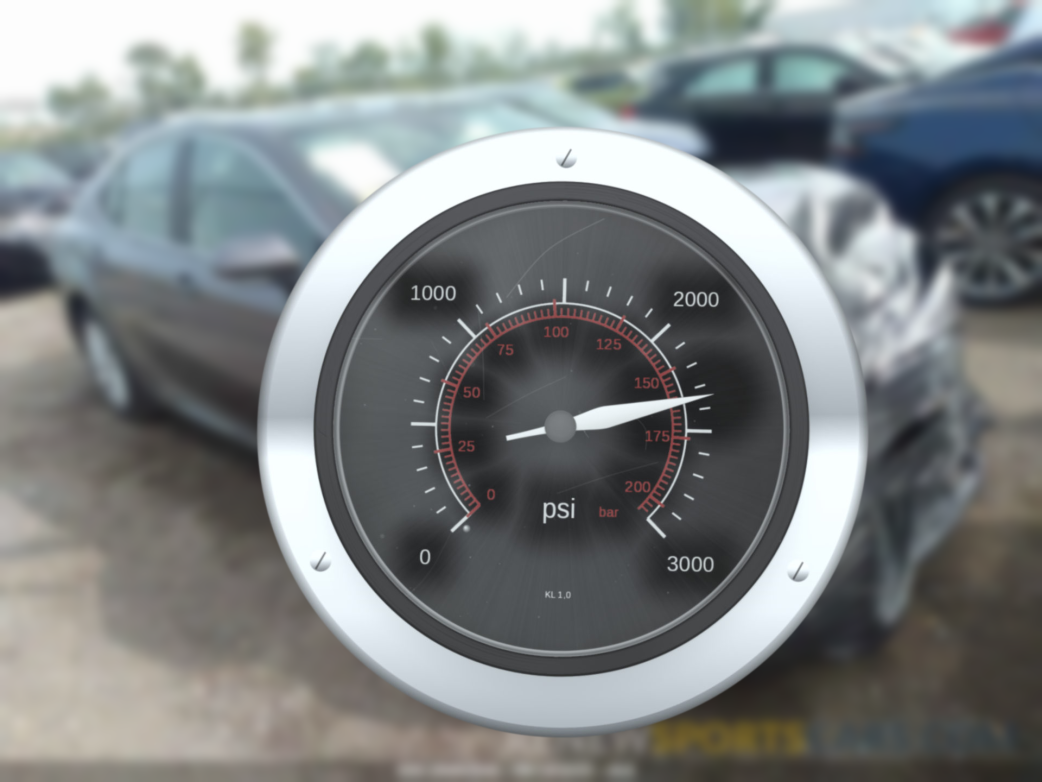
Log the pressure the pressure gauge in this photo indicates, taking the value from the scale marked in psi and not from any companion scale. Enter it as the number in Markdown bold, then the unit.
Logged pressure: **2350** psi
